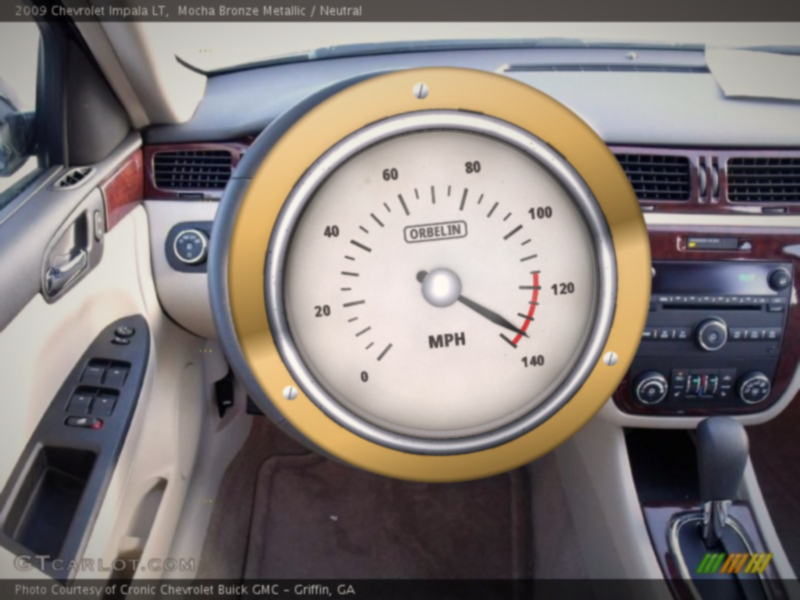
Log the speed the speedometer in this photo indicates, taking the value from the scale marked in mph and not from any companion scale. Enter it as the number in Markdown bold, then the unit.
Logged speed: **135** mph
